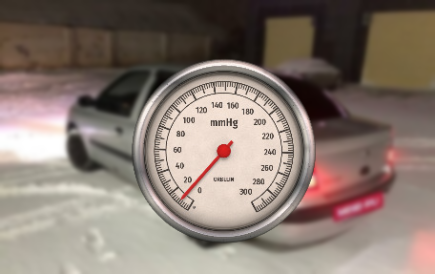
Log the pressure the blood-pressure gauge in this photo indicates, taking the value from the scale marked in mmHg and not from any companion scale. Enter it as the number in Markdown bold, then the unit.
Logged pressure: **10** mmHg
